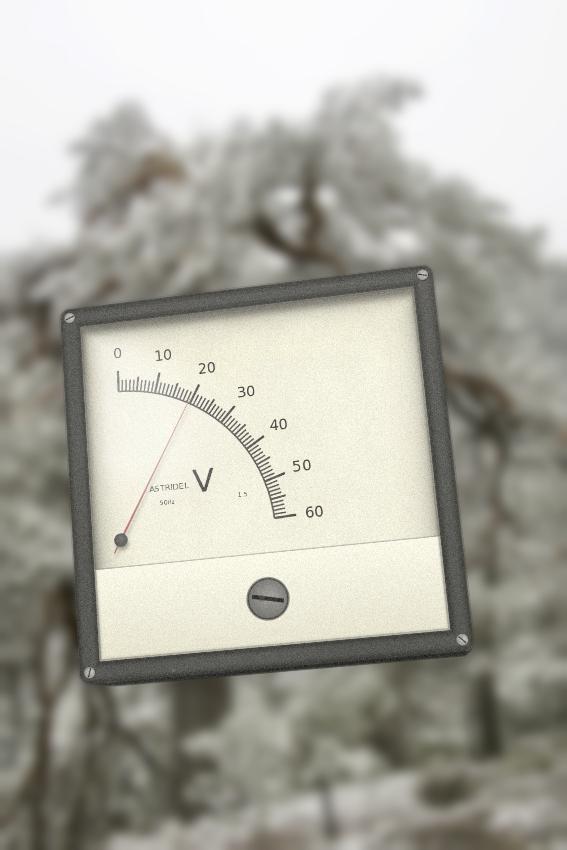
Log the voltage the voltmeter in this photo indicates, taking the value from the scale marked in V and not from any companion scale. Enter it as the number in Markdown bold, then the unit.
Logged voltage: **20** V
